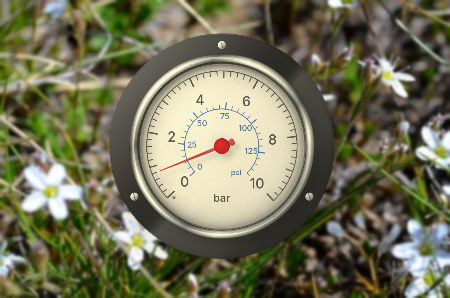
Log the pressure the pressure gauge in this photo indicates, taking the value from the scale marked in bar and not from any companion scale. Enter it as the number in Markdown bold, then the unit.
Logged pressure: **0.8** bar
